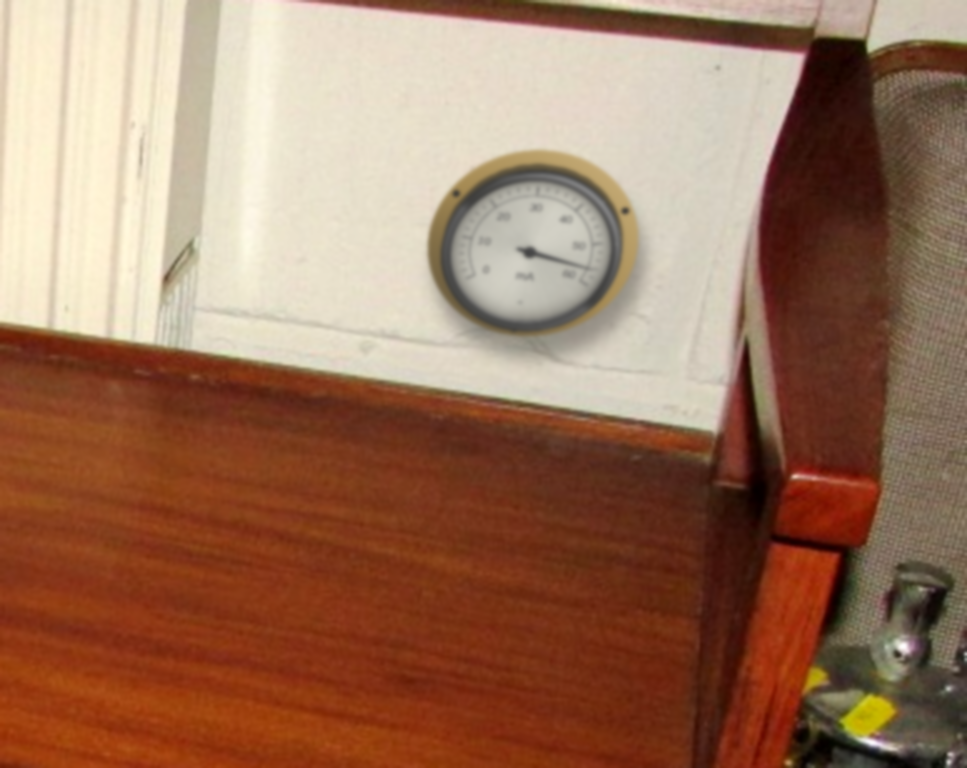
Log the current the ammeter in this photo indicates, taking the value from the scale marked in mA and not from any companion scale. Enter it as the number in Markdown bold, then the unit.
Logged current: **56** mA
